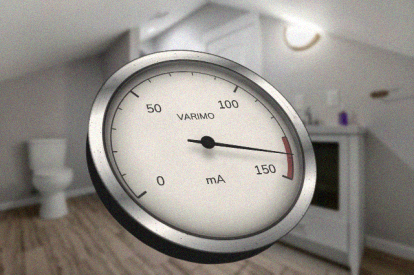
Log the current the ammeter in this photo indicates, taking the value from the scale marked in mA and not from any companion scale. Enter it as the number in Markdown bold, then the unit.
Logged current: **140** mA
